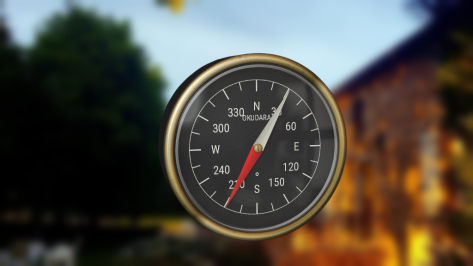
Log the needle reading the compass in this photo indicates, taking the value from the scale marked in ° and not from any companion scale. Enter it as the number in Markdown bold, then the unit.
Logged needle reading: **210** °
